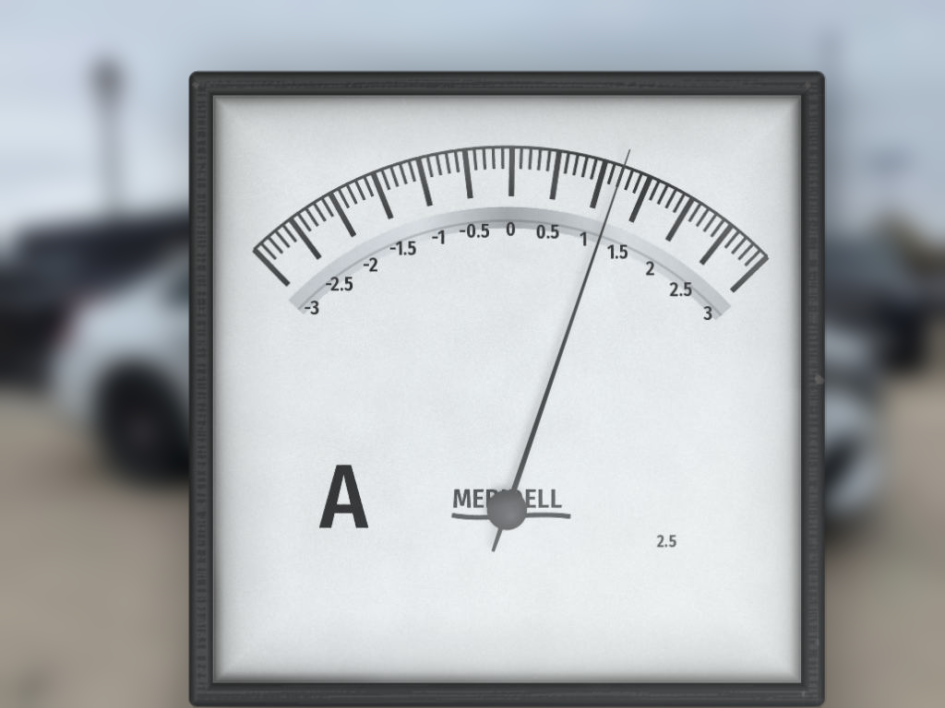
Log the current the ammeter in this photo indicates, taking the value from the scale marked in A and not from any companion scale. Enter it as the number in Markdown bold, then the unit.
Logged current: **1.2** A
